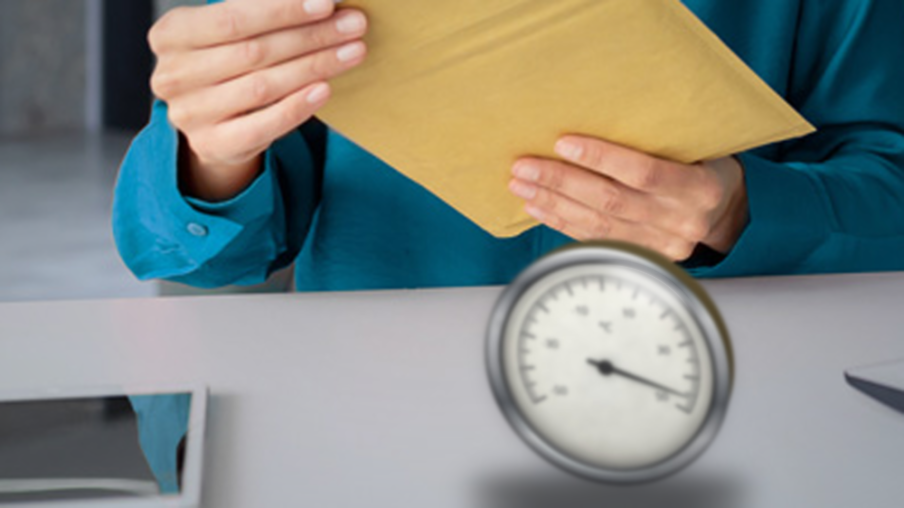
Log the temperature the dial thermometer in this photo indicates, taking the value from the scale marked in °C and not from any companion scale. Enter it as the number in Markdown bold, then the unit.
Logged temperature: **45** °C
